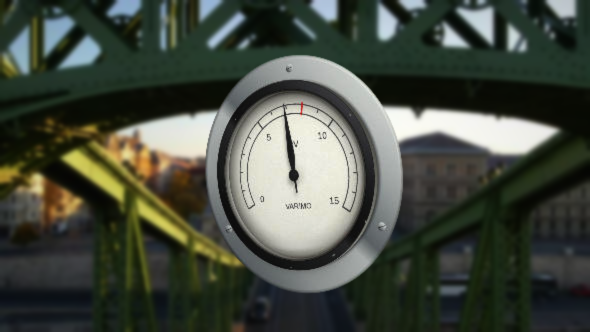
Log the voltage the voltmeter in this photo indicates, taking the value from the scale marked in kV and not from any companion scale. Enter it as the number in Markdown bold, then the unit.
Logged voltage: **7** kV
